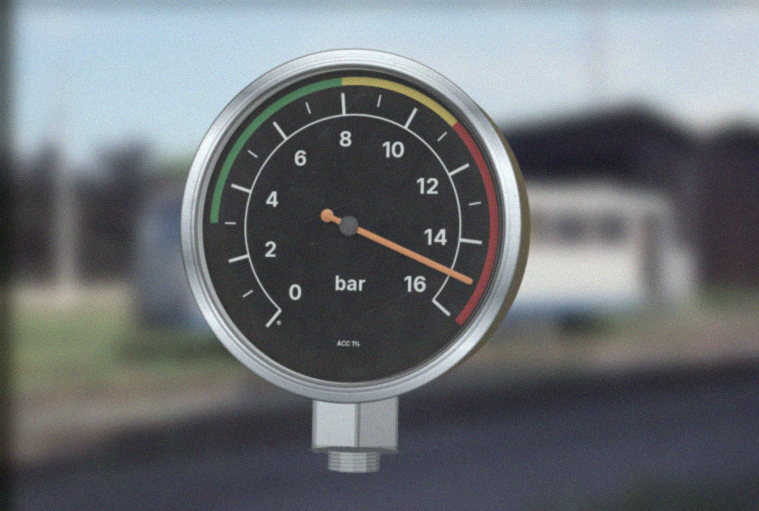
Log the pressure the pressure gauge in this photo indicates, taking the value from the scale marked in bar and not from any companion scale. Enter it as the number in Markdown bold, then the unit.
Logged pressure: **15** bar
